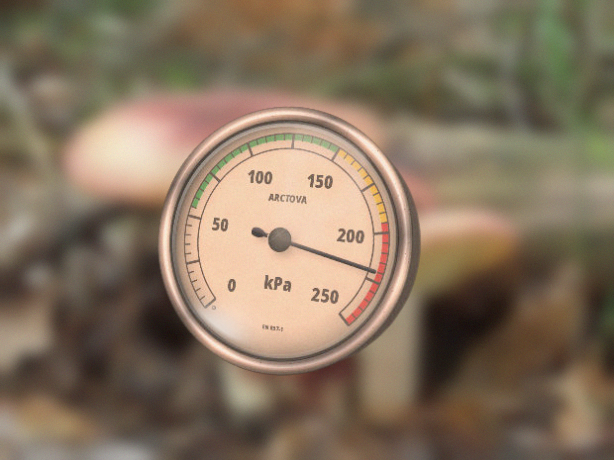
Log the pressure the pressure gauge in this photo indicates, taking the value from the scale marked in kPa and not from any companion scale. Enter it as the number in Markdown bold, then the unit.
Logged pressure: **220** kPa
